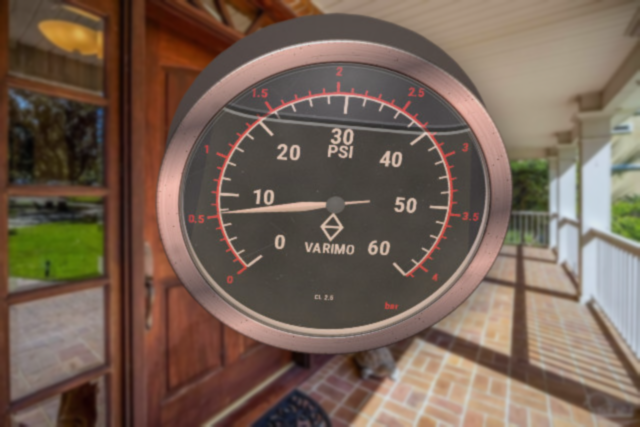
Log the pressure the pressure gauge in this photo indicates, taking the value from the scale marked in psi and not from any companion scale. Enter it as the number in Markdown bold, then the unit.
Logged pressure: **8** psi
